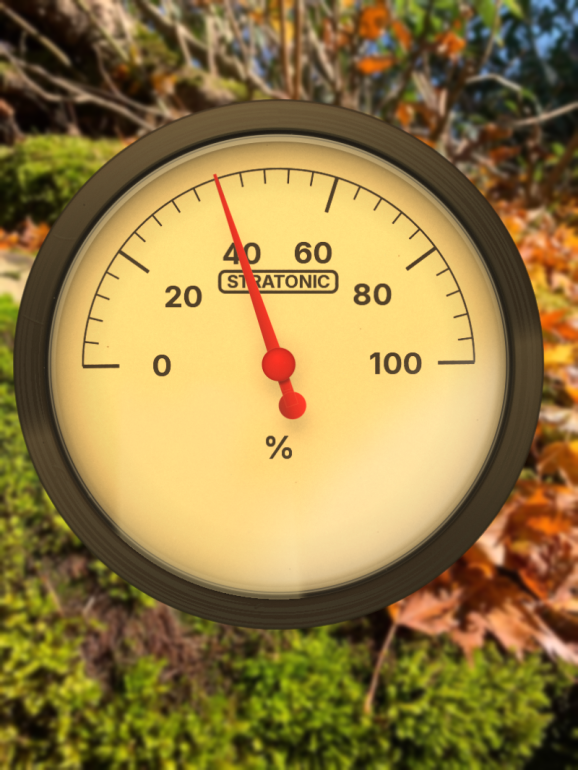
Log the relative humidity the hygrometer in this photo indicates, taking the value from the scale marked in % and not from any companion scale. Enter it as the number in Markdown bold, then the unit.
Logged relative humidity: **40** %
